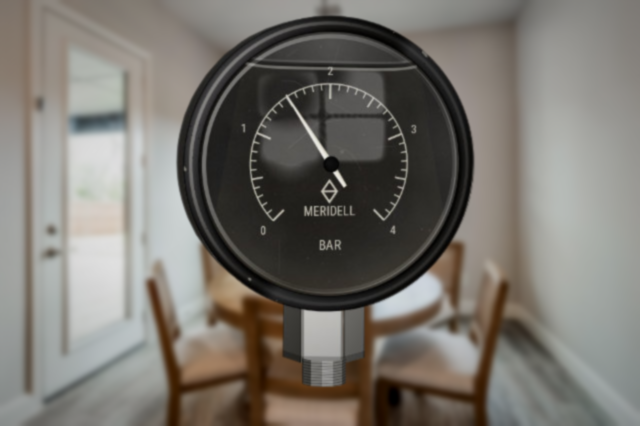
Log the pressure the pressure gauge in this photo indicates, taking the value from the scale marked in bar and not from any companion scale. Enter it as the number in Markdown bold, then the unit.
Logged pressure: **1.5** bar
